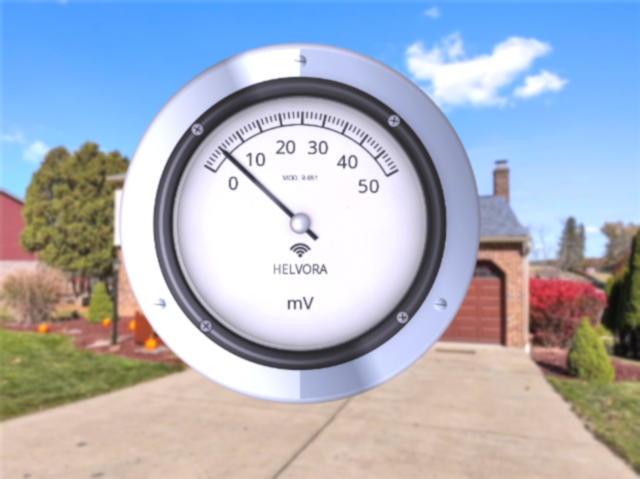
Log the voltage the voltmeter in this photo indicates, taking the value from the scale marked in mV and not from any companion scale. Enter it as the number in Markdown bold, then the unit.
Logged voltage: **5** mV
